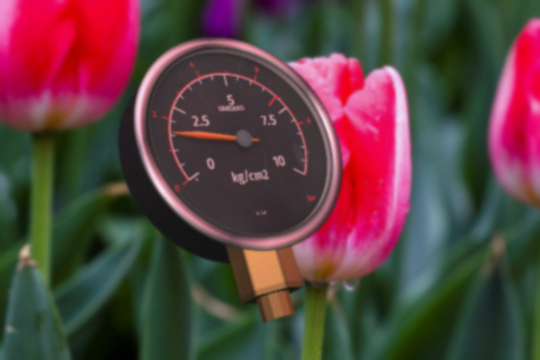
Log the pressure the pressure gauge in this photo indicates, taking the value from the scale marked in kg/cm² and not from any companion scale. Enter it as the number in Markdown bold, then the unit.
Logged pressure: **1.5** kg/cm²
